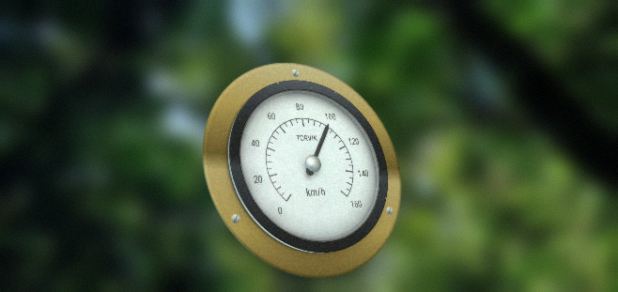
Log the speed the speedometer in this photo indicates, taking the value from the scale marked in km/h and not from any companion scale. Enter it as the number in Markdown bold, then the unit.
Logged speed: **100** km/h
